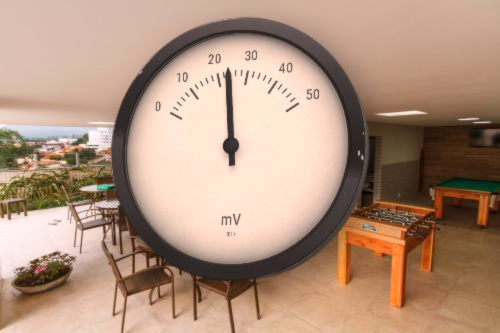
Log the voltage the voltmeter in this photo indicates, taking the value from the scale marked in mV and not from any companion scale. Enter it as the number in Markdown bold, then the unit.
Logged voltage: **24** mV
